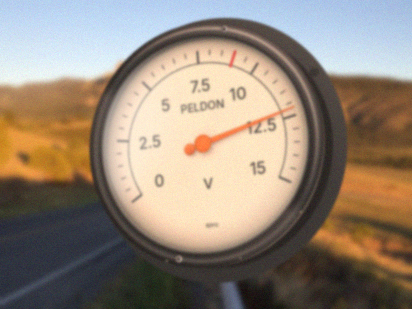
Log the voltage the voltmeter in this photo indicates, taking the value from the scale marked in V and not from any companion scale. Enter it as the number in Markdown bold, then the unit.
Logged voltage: **12.25** V
